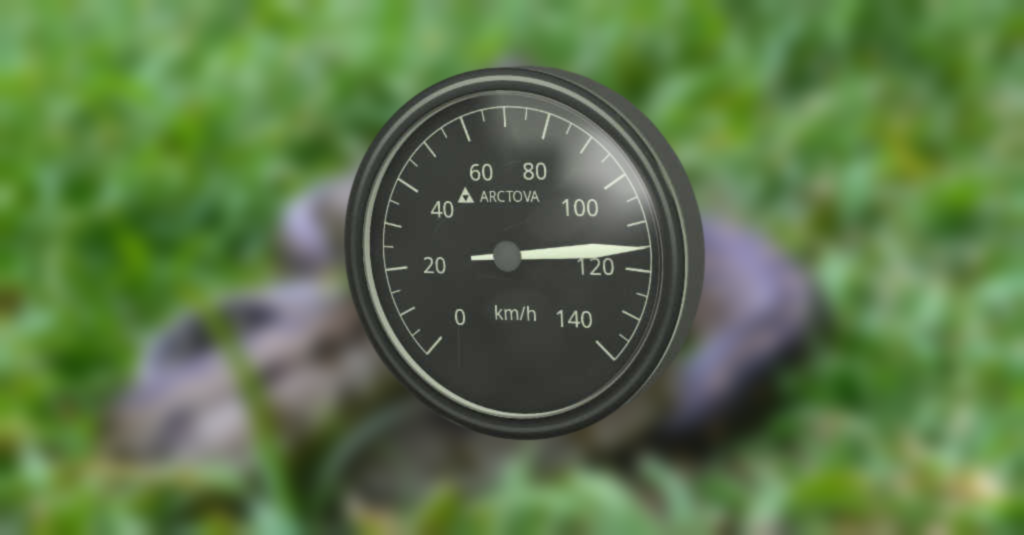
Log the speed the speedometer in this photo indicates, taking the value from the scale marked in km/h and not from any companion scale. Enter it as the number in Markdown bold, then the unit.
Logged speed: **115** km/h
